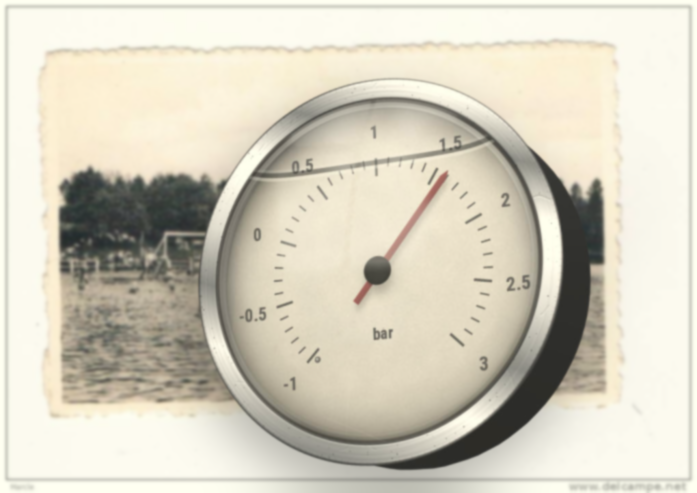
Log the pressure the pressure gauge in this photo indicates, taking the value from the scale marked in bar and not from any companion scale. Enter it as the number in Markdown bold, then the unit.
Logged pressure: **1.6** bar
